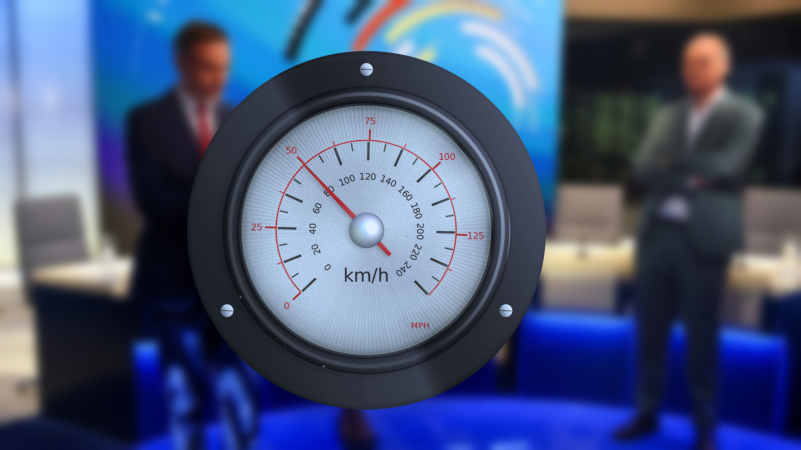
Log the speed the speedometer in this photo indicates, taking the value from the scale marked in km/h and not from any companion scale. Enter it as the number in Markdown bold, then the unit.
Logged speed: **80** km/h
